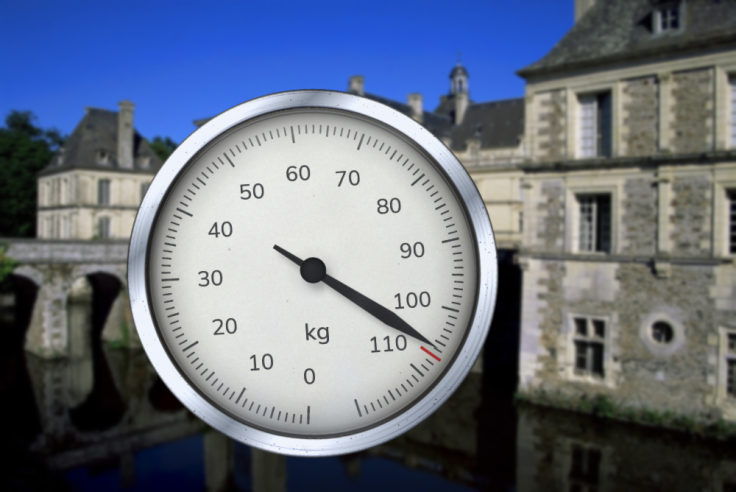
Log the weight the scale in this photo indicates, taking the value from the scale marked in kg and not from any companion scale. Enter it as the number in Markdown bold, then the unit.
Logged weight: **106** kg
